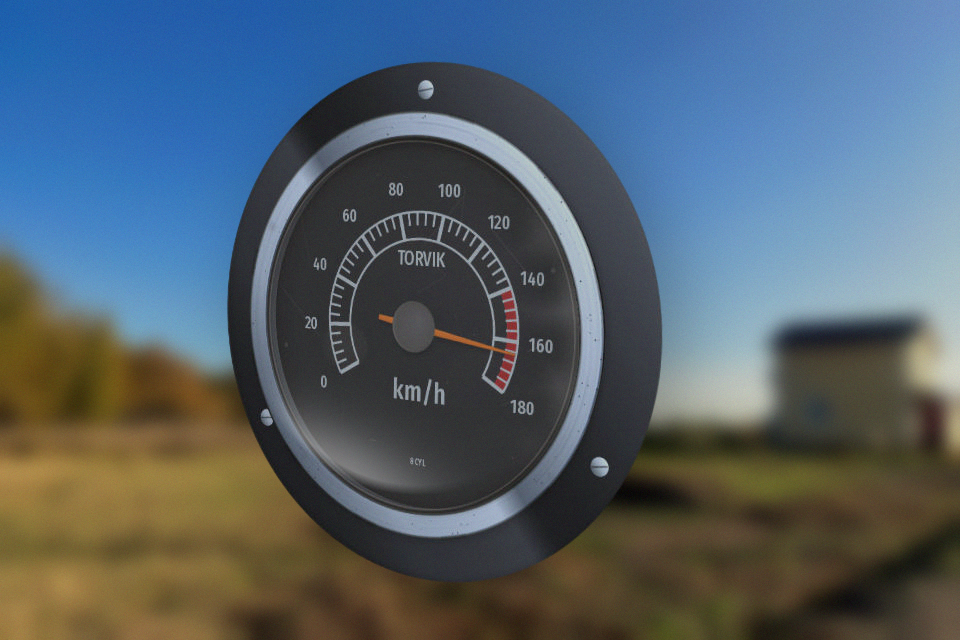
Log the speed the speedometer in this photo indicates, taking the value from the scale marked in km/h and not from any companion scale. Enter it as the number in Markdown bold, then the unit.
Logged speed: **164** km/h
